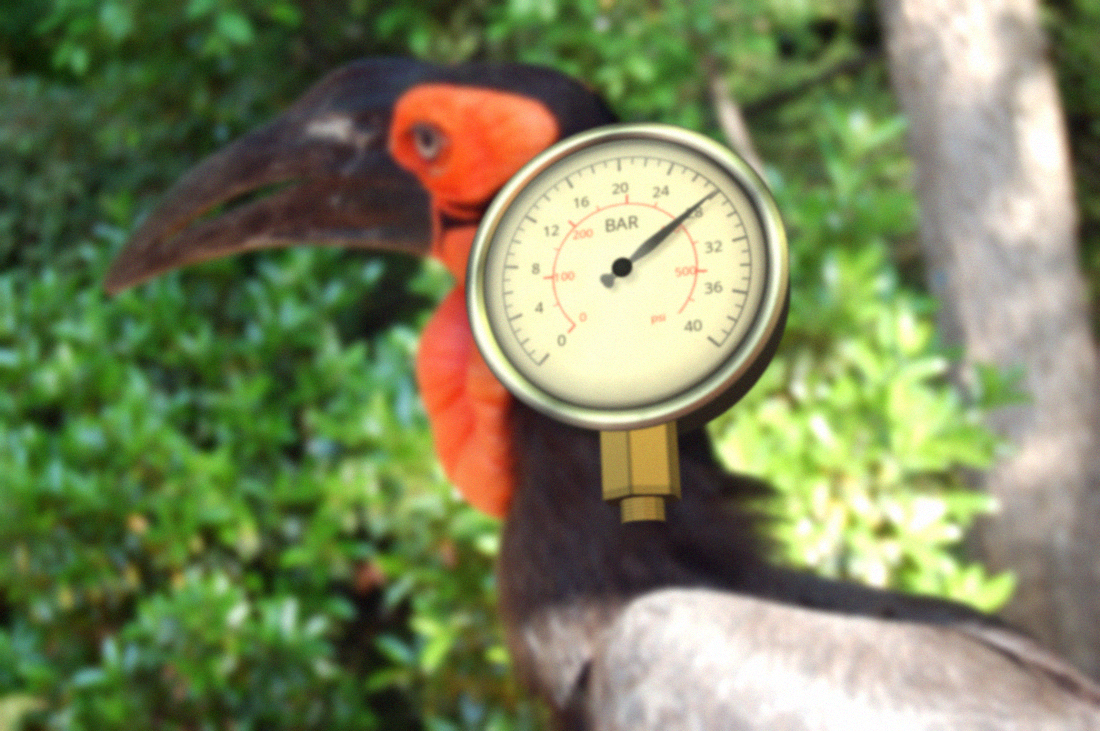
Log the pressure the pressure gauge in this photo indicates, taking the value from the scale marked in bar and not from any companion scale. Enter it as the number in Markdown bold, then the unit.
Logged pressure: **28** bar
